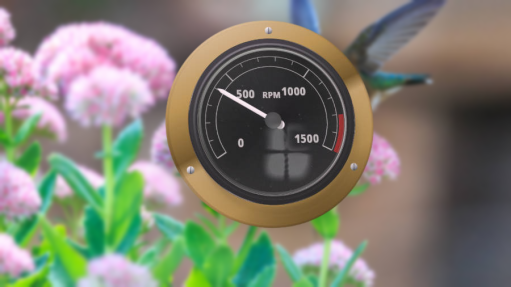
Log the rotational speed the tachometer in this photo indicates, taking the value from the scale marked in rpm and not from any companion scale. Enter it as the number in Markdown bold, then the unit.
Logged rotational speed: **400** rpm
